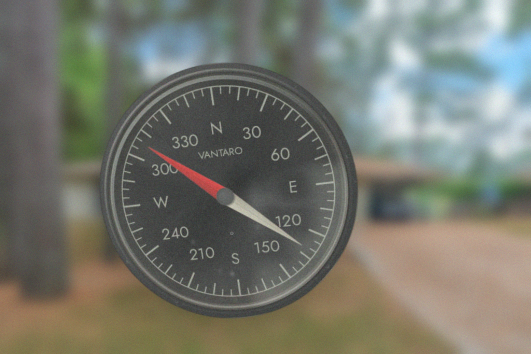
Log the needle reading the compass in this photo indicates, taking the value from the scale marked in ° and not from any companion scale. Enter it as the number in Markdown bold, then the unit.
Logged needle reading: **310** °
